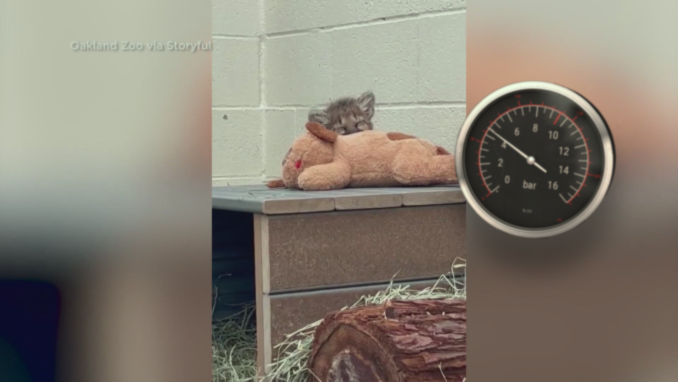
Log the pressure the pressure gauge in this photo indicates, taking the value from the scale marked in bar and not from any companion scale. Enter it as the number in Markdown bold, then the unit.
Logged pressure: **4.5** bar
